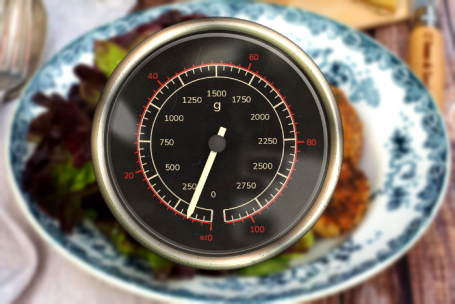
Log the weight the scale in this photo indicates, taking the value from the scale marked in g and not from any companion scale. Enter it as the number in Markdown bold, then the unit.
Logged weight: **150** g
